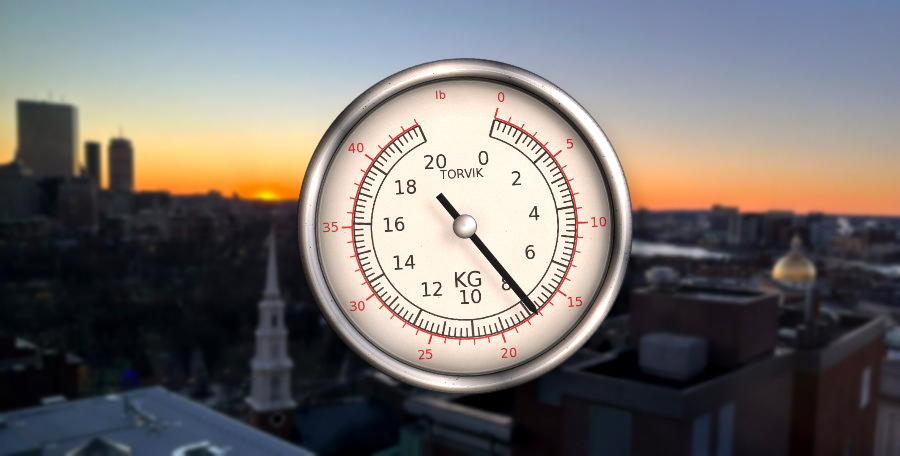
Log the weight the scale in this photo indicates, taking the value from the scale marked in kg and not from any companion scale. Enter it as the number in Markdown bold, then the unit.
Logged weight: **7.8** kg
